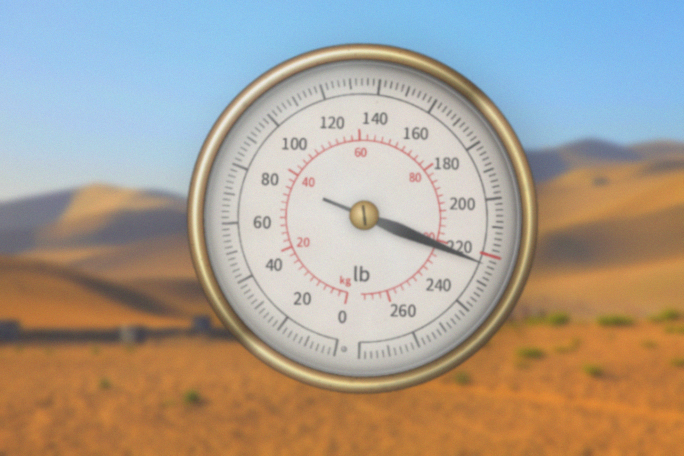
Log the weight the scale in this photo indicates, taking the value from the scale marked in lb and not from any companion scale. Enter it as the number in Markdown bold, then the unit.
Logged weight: **224** lb
